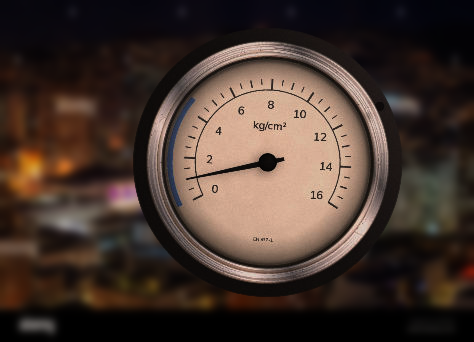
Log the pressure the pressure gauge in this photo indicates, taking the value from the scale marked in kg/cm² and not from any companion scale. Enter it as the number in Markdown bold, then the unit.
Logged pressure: **1** kg/cm²
